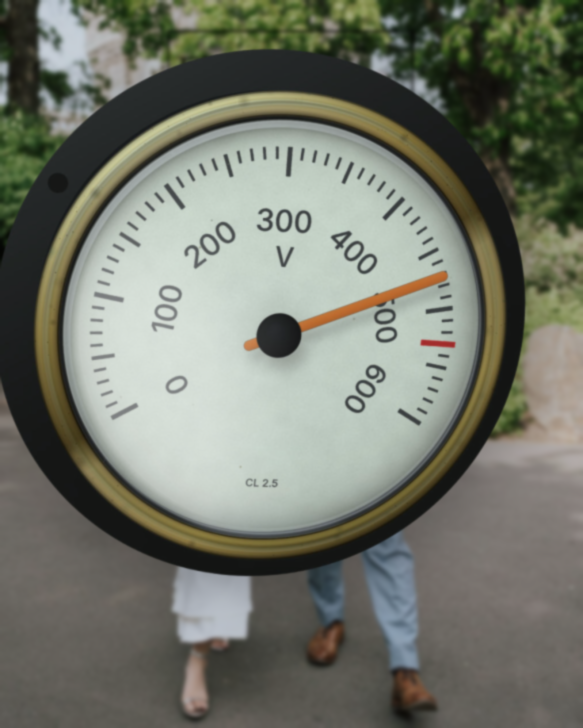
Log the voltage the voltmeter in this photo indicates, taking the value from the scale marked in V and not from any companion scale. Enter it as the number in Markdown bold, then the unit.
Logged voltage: **470** V
